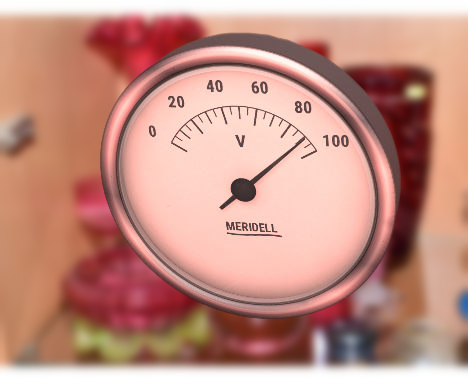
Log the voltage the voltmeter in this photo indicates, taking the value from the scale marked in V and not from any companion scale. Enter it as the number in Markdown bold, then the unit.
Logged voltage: **90** V
